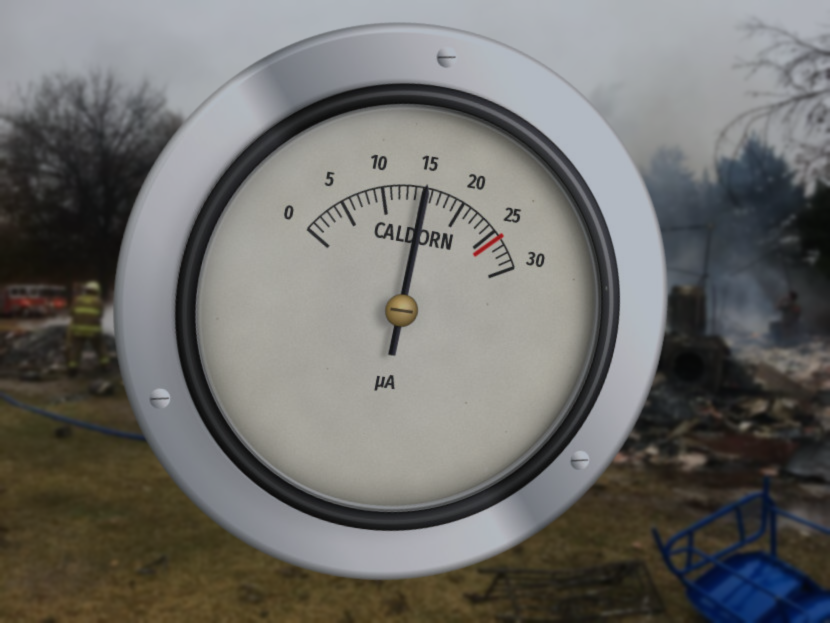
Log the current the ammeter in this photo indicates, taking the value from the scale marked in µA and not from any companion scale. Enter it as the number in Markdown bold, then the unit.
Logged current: **15** µA
